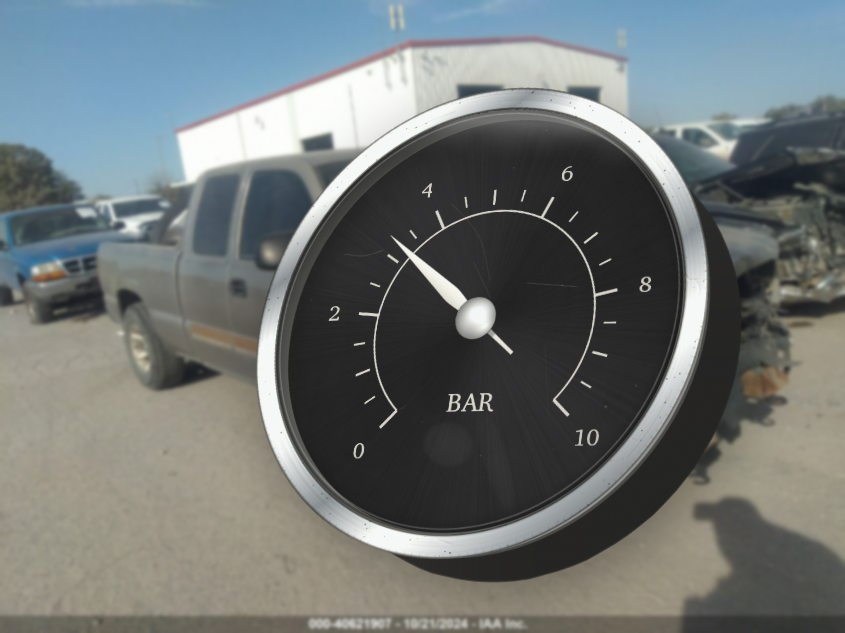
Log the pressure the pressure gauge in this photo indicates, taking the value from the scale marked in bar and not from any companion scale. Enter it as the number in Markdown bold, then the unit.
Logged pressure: **3.25** bar
